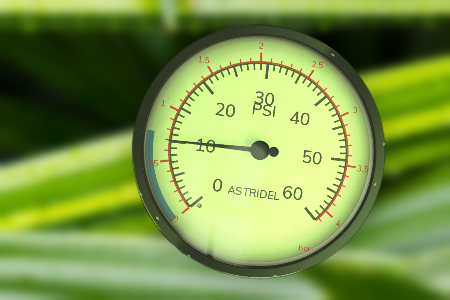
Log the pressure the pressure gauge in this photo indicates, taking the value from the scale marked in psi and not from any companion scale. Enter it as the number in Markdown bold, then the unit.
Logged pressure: **10** psi
